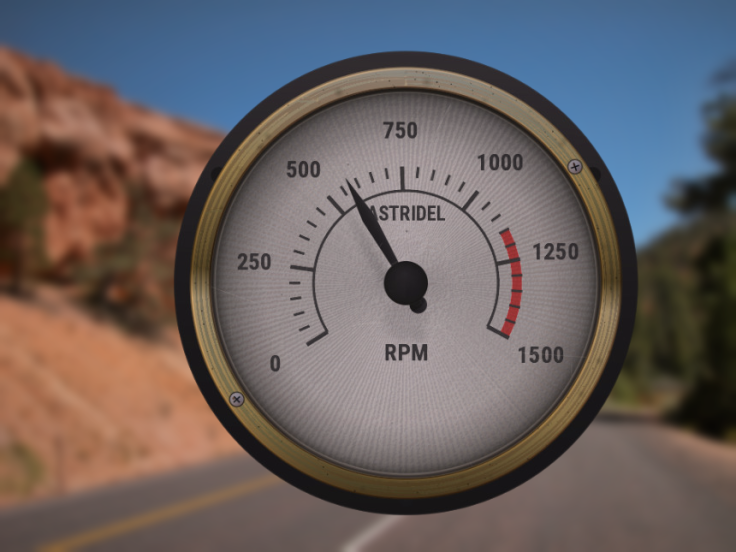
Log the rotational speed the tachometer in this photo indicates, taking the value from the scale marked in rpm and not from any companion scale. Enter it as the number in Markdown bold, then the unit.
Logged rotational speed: **575** rpm
